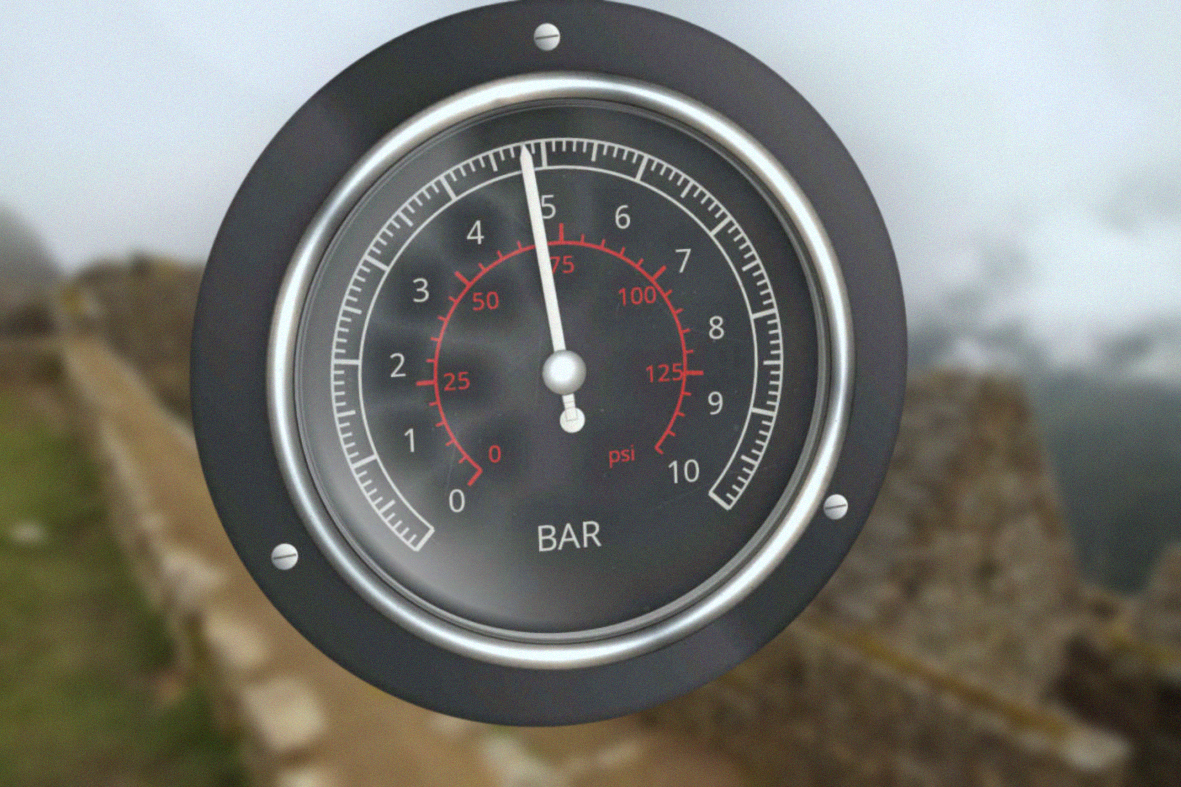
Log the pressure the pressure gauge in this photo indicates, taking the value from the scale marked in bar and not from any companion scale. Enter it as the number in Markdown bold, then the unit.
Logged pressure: **4.8** bar
